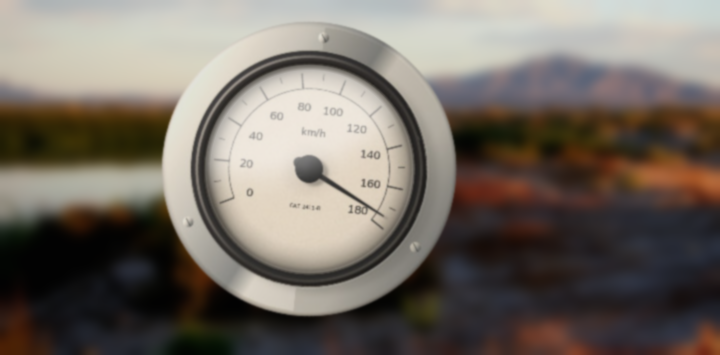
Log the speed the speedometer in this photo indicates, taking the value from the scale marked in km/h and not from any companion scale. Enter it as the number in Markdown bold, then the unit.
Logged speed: **175** km/h
